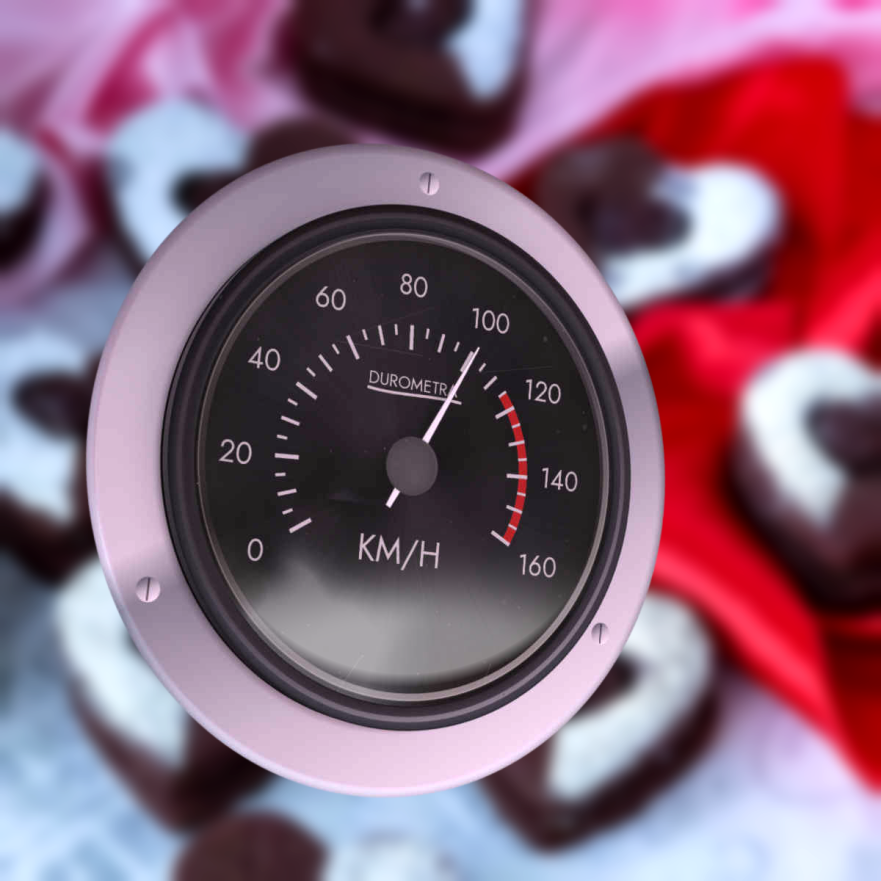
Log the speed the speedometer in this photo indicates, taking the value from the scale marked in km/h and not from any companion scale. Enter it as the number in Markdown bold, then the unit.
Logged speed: **100** km/h
